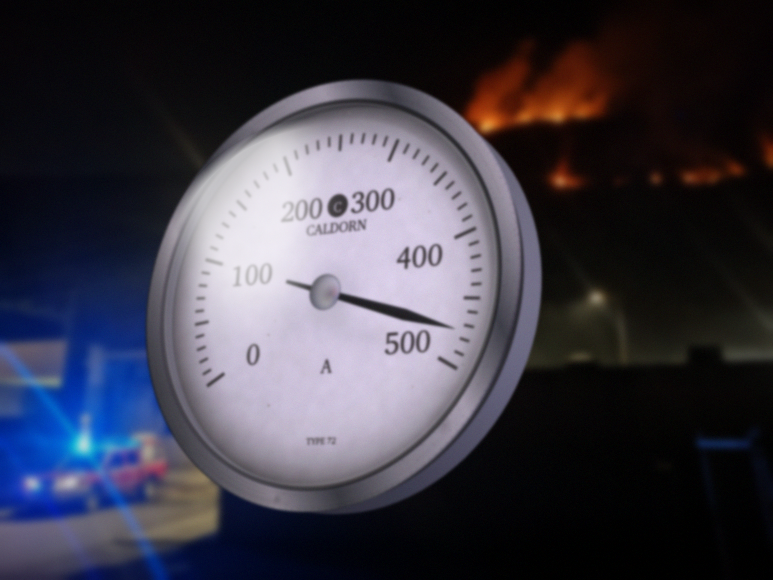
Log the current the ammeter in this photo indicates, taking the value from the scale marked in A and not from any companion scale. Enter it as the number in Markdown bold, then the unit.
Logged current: **475** A
